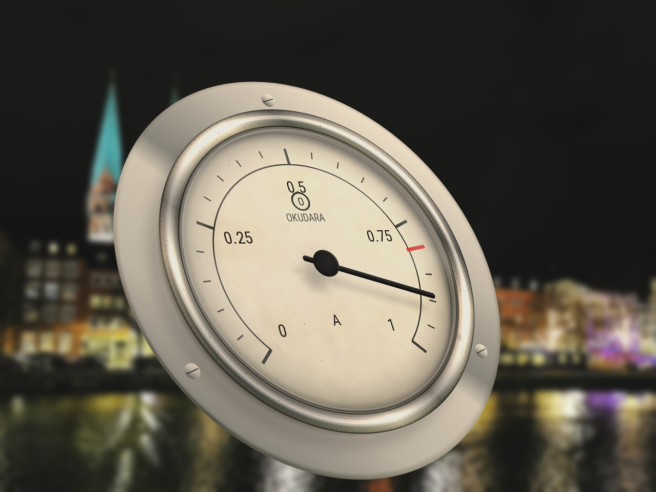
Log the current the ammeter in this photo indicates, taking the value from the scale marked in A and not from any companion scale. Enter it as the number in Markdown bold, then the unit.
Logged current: **0.9** A
